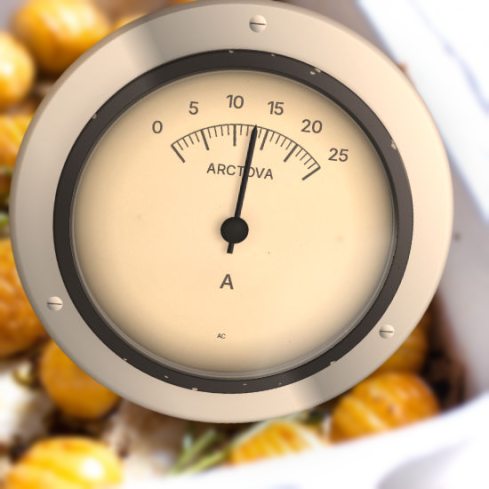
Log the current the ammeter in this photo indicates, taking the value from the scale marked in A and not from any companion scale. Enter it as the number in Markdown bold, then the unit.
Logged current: **13** A
